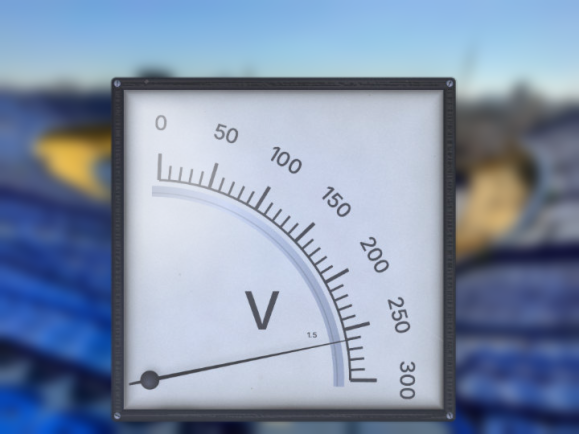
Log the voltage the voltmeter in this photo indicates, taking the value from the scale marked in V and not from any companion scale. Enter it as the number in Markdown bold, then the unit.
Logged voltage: **260** V
